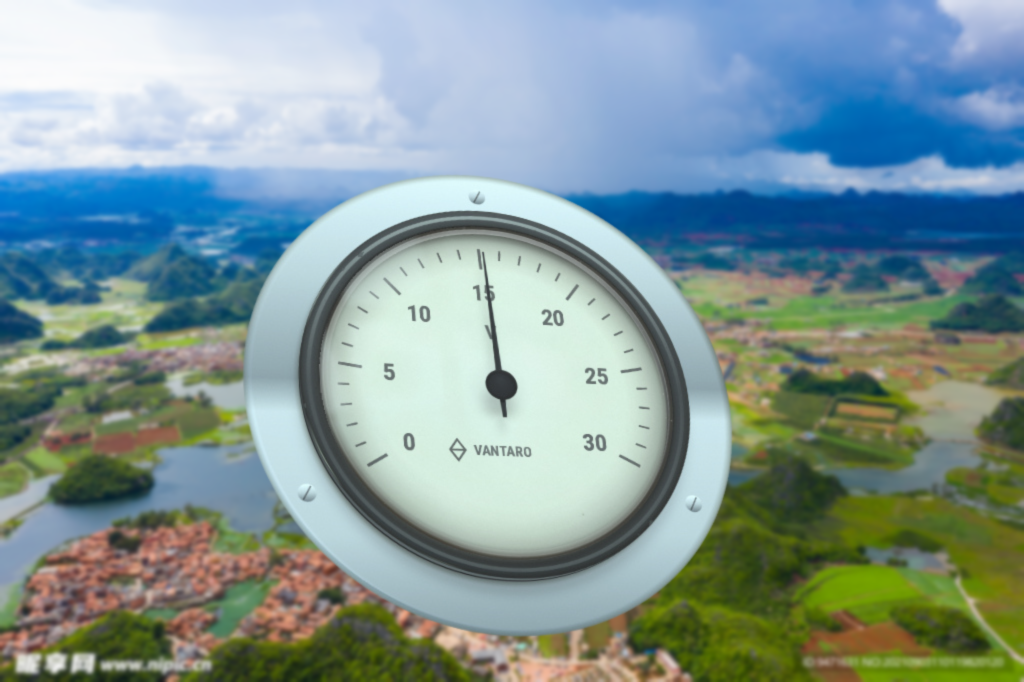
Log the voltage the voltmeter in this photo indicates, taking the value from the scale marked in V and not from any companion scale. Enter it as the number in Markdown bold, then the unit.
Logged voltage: **15** V
